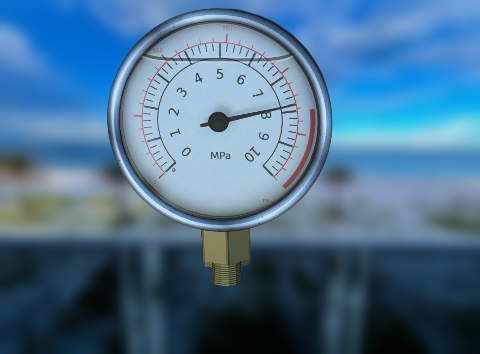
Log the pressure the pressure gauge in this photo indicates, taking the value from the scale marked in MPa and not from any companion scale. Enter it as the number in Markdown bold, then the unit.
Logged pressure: **7.8** MPa
